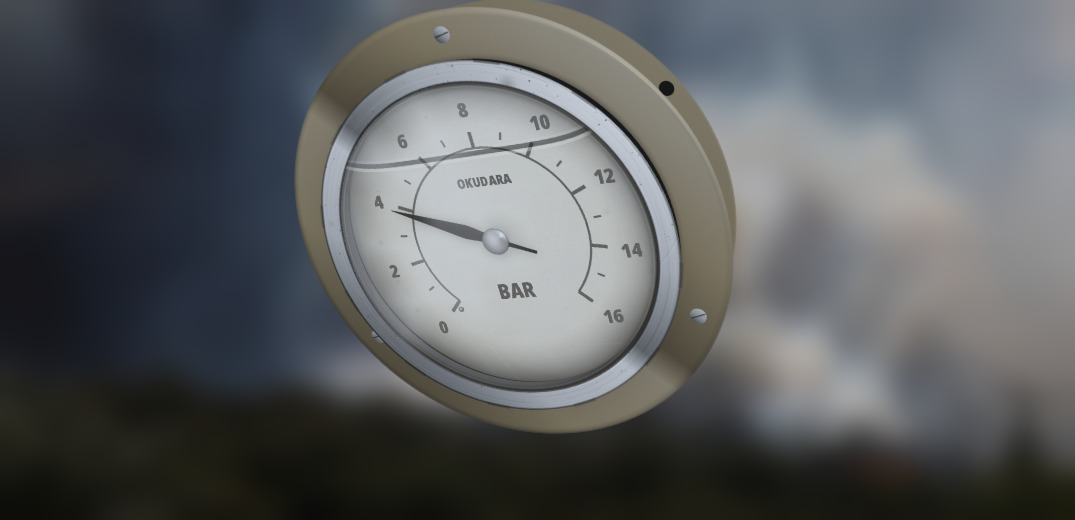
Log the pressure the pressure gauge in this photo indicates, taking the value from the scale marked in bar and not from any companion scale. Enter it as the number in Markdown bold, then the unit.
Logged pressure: **4** bar
